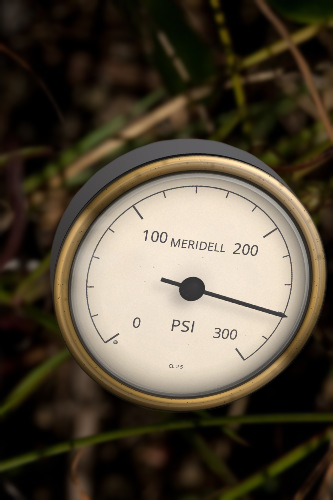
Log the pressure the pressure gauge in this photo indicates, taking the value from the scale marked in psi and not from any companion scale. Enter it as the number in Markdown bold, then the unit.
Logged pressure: **260** psi
